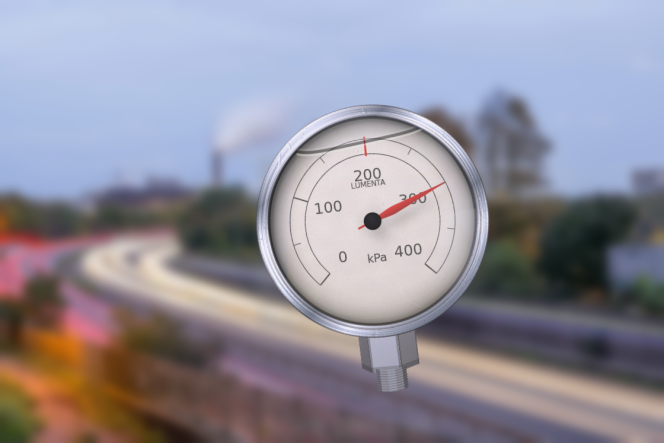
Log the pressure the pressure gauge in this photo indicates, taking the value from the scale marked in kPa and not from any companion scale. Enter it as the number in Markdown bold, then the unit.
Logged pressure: **300** kPa
